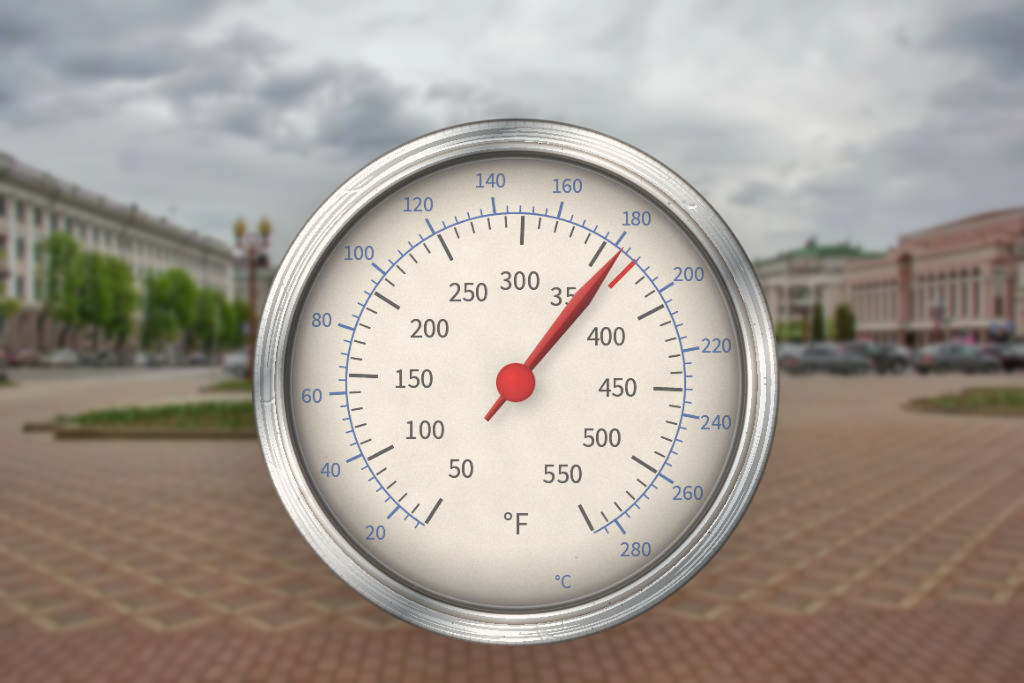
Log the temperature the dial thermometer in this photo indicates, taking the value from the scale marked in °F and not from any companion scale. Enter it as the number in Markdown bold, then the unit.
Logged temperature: **360** °F
